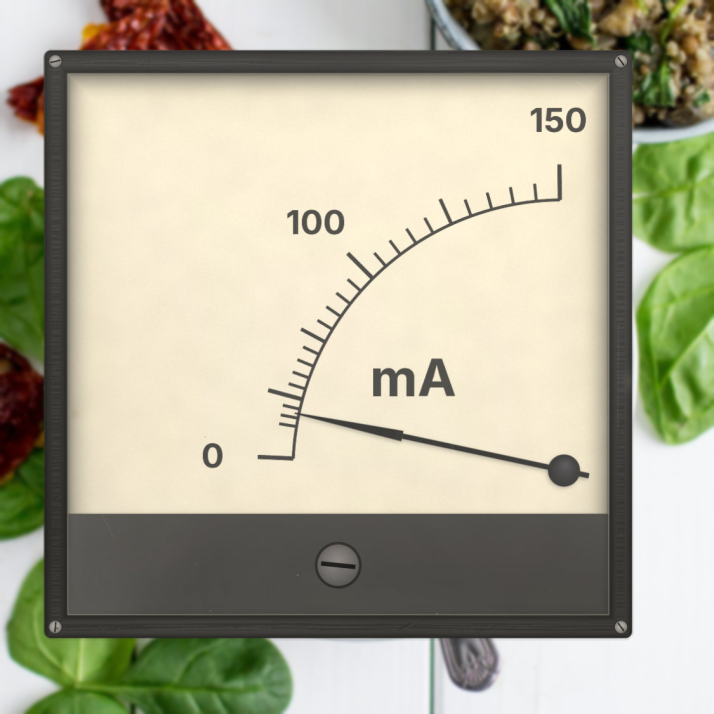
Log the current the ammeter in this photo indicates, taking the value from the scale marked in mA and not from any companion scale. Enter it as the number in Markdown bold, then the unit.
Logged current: **42.5** mA
